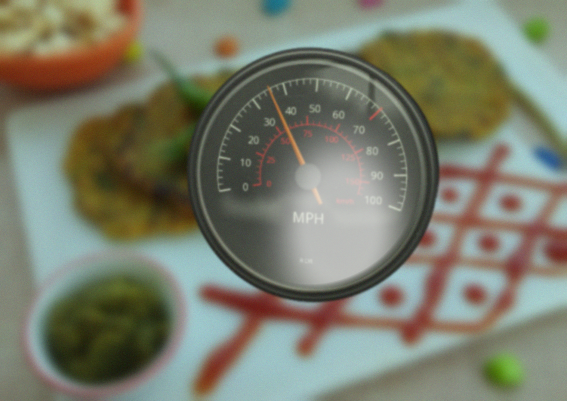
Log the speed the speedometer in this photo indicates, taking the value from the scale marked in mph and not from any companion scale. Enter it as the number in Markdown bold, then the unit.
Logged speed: **36** mph
